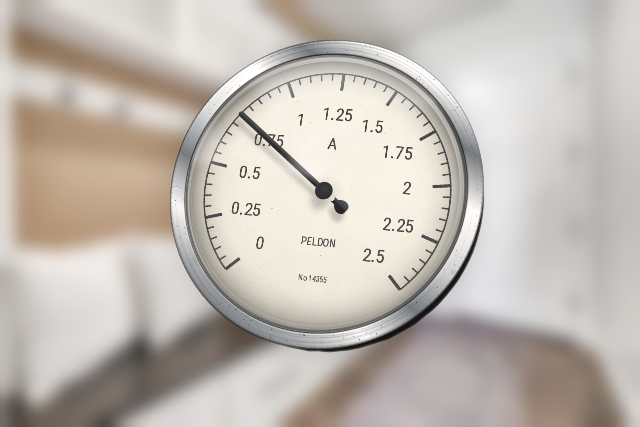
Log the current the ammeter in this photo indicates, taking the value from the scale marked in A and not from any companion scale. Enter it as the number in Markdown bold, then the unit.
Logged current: **0.75** A
